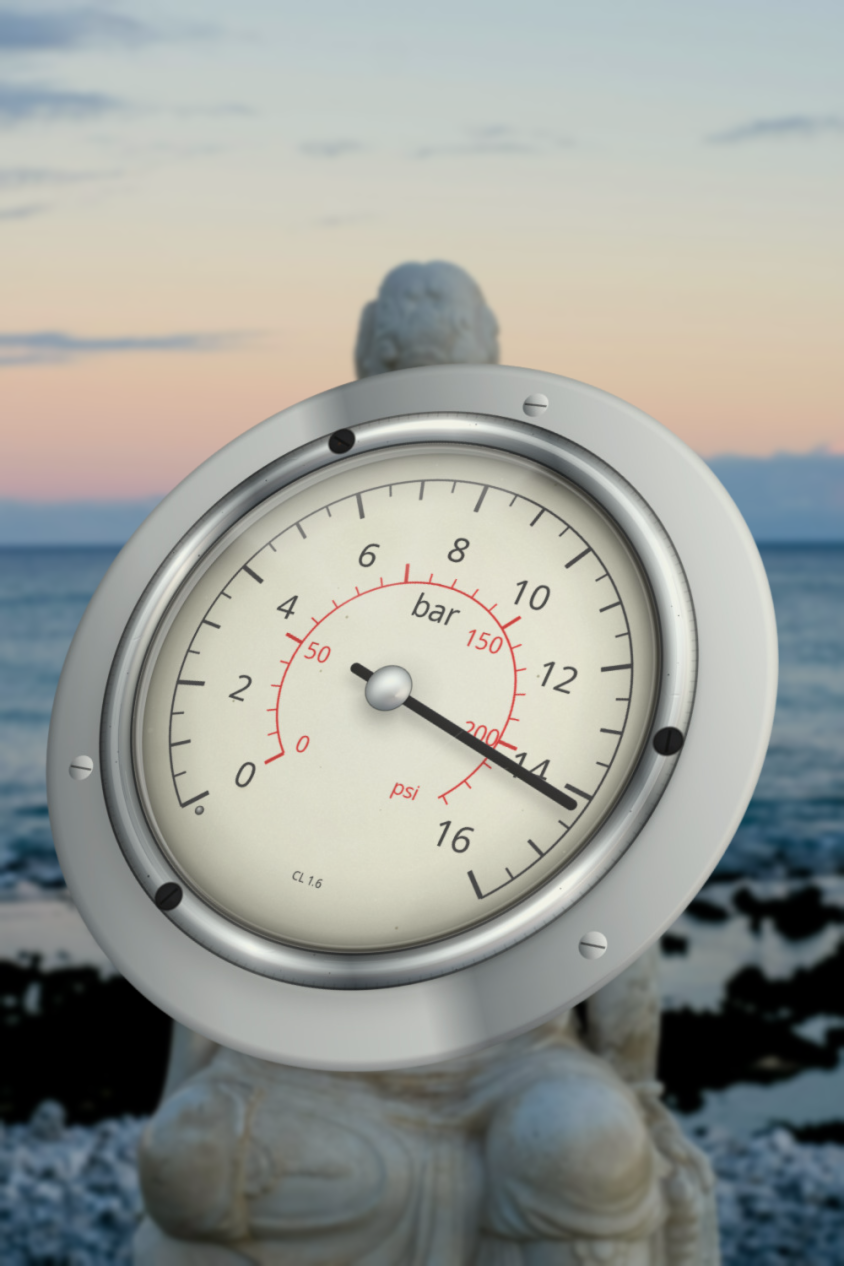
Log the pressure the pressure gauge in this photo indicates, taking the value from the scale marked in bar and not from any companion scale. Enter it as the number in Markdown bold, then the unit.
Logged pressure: **14.25** bar
